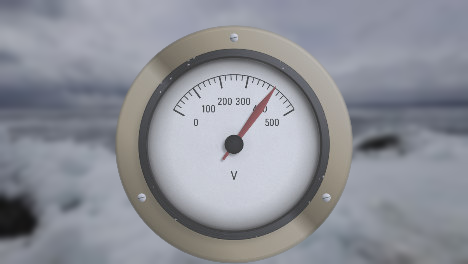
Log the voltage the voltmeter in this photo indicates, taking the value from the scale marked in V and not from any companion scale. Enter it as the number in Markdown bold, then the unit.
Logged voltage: **400** V
